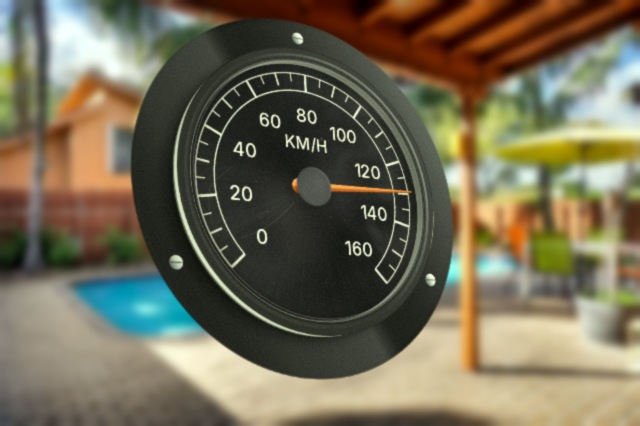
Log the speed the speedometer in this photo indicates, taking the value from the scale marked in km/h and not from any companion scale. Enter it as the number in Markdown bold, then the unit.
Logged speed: **130** km/h
